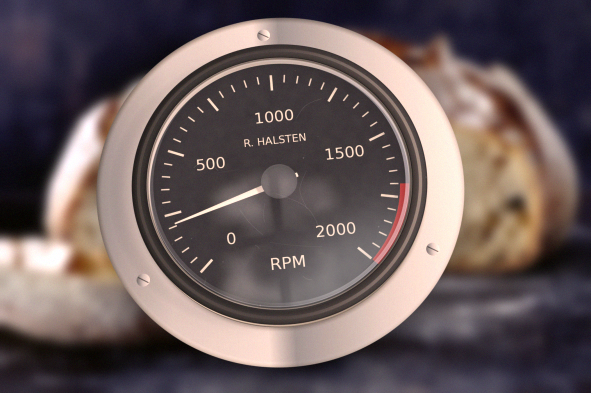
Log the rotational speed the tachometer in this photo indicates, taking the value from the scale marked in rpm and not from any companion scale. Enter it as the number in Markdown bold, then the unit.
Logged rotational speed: **200** rpm
